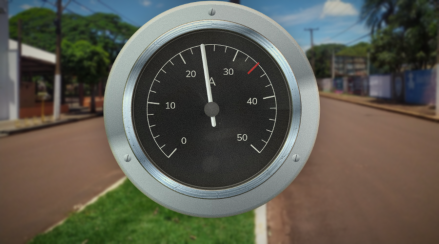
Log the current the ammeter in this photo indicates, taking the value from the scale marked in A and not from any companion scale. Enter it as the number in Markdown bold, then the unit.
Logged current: **24** A
